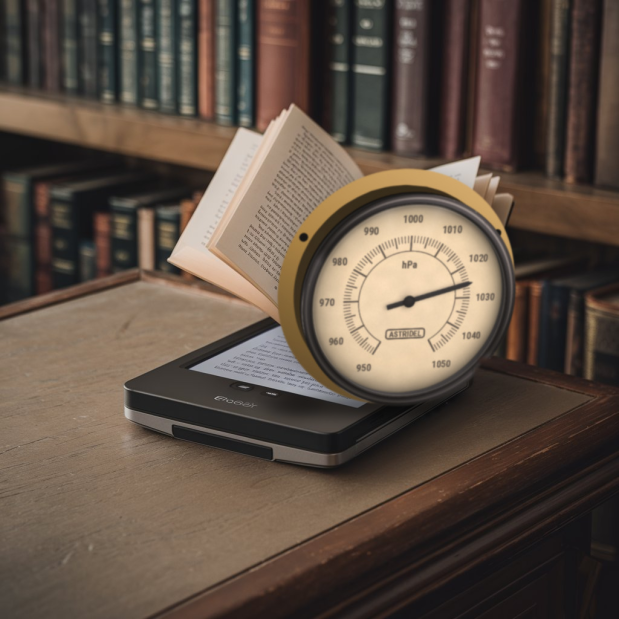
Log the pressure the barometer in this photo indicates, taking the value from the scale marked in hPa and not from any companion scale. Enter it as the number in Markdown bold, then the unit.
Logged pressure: **1025** hPa
